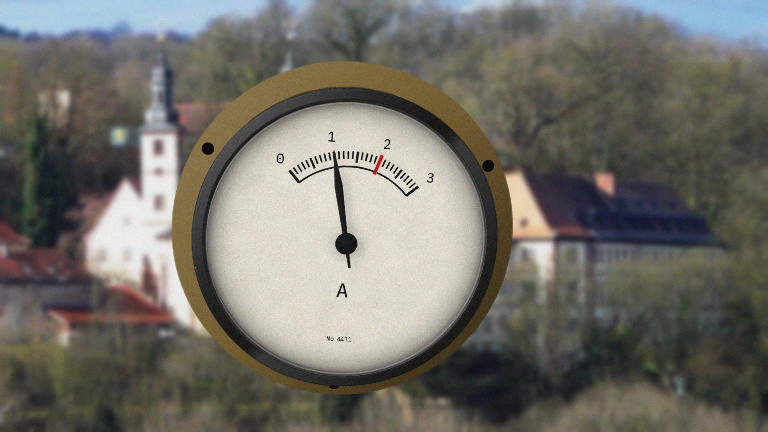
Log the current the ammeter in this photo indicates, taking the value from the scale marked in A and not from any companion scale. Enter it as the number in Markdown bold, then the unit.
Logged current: **1** A
